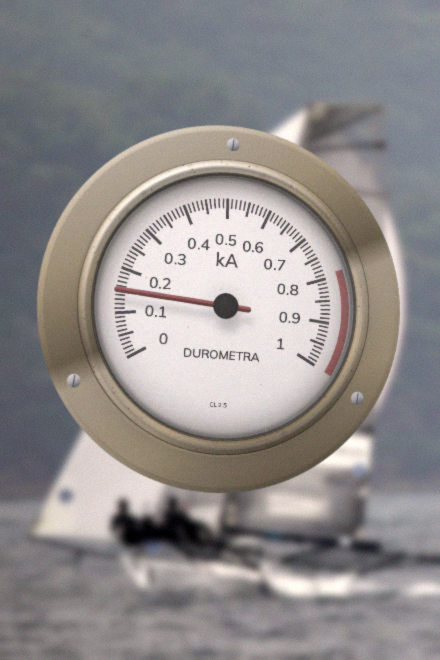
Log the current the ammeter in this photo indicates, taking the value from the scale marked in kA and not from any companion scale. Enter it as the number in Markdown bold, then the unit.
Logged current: **0.15** kA
